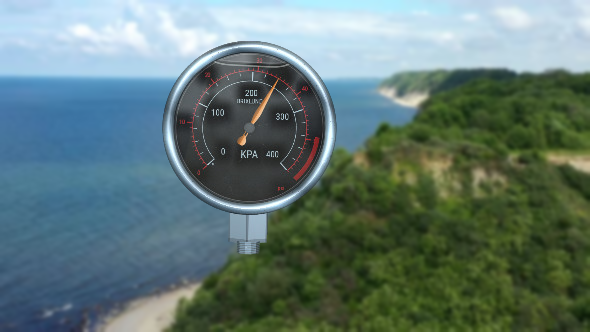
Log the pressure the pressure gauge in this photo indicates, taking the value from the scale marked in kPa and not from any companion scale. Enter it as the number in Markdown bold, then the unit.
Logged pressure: **240** kPa
